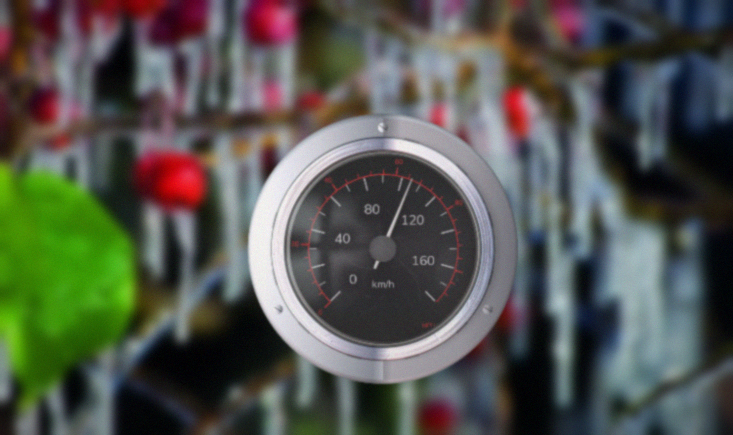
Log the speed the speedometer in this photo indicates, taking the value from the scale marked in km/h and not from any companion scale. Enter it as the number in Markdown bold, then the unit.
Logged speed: **105** km/h
